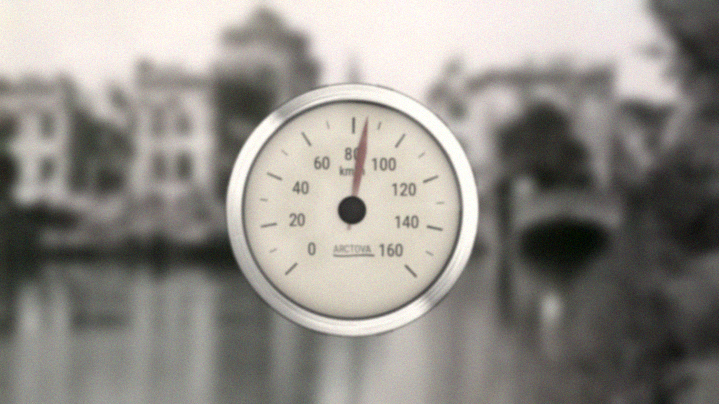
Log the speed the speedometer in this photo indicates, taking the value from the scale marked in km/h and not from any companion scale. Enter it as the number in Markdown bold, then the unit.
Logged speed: **85** km/h
